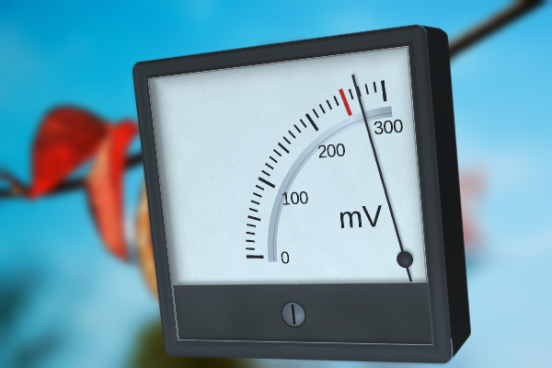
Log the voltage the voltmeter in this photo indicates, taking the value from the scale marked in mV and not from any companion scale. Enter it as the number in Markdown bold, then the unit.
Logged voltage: **270** mV
